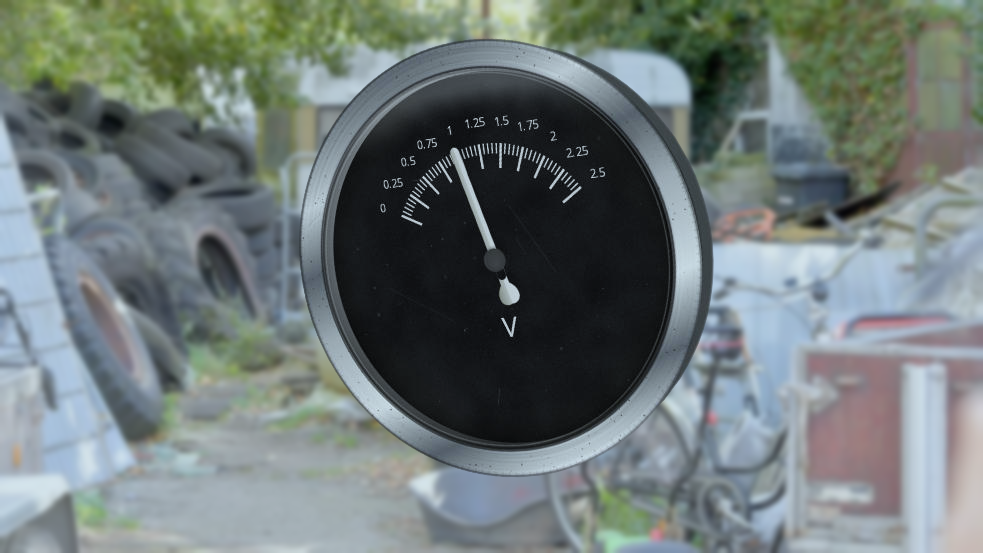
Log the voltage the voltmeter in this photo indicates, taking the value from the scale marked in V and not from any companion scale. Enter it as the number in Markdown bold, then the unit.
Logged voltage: **1** V
